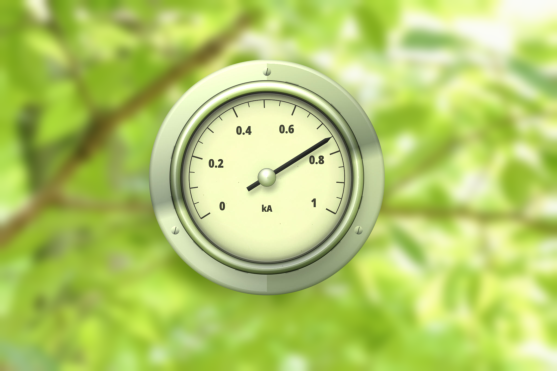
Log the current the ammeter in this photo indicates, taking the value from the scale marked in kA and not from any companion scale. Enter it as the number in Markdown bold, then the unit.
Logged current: **0.75** kA
